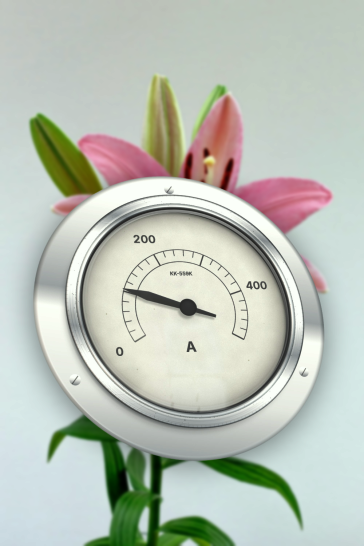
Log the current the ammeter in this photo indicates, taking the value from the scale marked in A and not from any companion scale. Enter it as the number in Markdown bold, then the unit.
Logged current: **100** A
